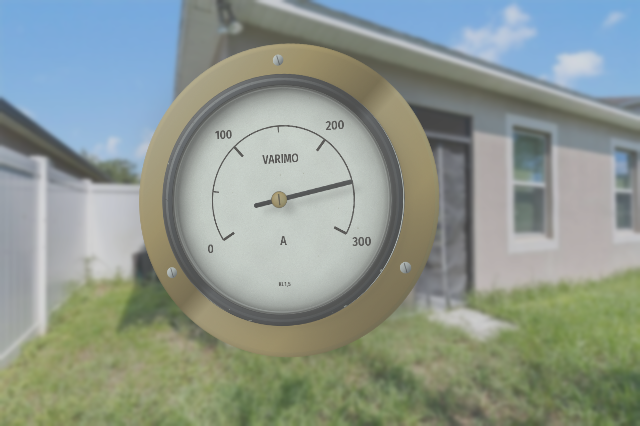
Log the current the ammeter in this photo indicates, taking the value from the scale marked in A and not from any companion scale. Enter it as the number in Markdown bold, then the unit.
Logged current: **250** A
